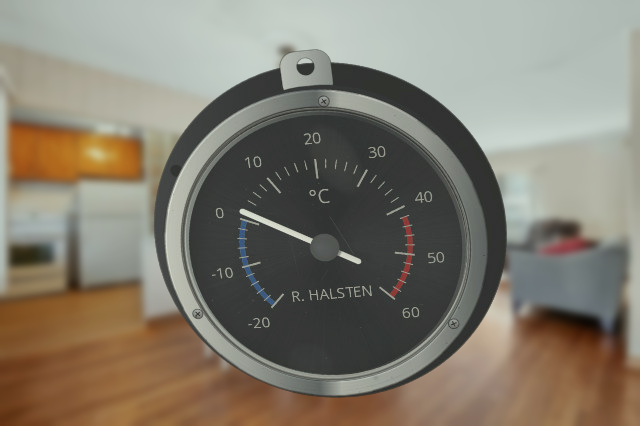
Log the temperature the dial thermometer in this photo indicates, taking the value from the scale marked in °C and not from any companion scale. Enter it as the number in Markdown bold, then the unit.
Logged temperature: **2** °C
